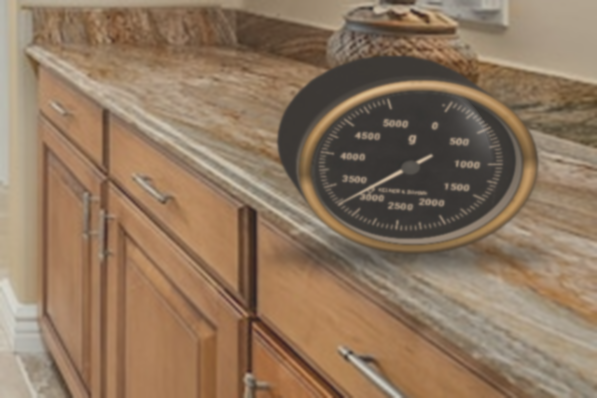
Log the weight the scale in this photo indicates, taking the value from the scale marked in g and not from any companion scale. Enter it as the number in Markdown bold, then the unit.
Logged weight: **3250** g
